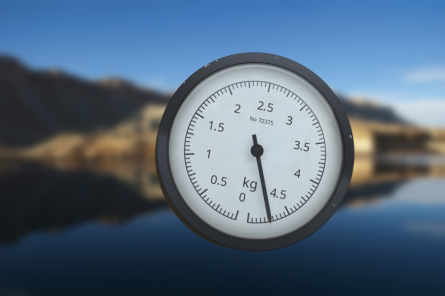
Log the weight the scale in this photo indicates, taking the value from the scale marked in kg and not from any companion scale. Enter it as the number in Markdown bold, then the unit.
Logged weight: **4.75** kg
